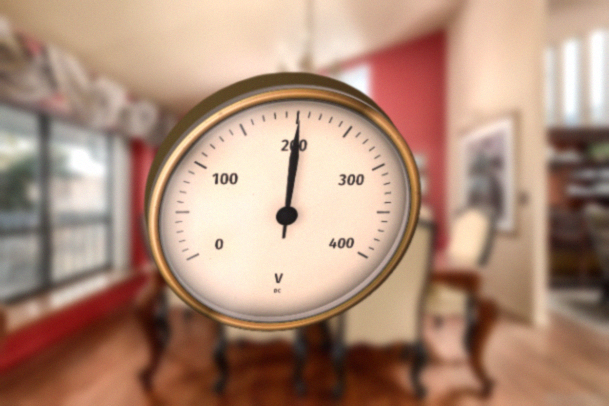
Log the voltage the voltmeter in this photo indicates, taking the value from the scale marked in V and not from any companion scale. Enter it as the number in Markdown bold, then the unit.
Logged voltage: **200** V
